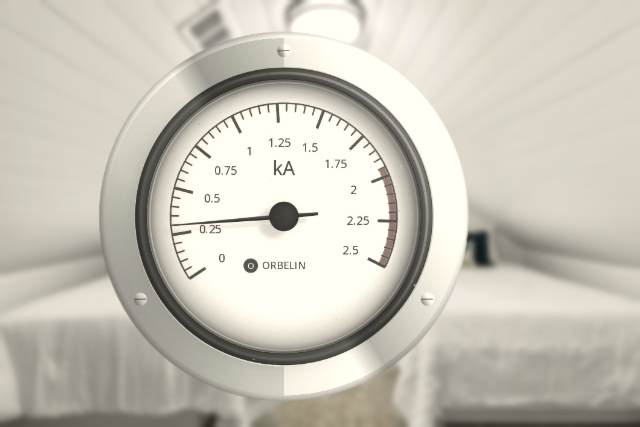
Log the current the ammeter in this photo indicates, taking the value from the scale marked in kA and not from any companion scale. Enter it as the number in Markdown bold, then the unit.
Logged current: **0.3** kA
